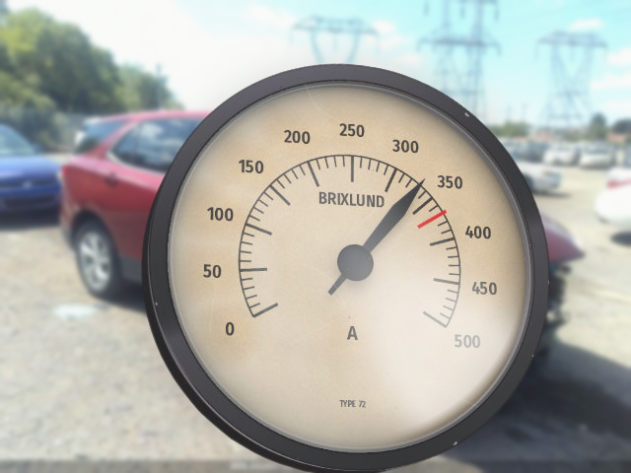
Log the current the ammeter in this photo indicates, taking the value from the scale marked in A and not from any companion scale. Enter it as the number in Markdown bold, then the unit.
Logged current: **330** A
